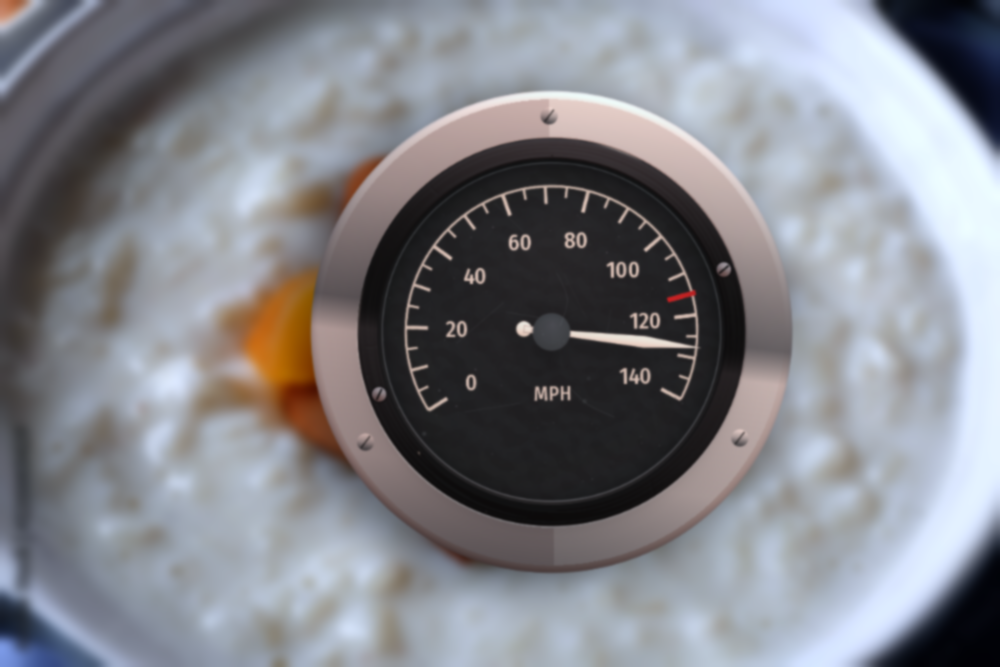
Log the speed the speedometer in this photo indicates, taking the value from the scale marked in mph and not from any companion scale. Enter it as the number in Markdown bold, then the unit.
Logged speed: **127.5** mph
